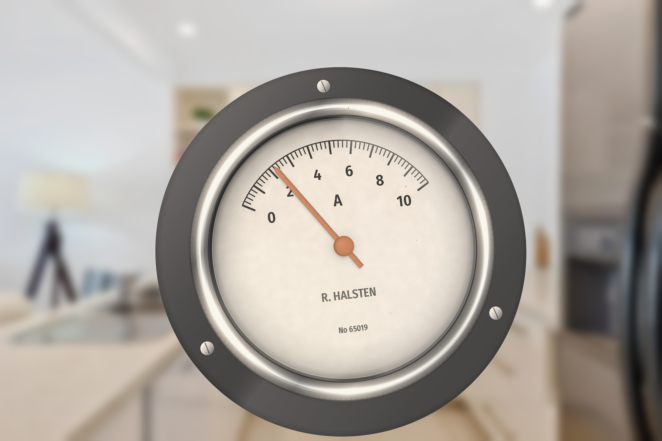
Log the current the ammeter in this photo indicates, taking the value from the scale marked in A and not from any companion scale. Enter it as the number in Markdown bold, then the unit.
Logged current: **2.2** A
